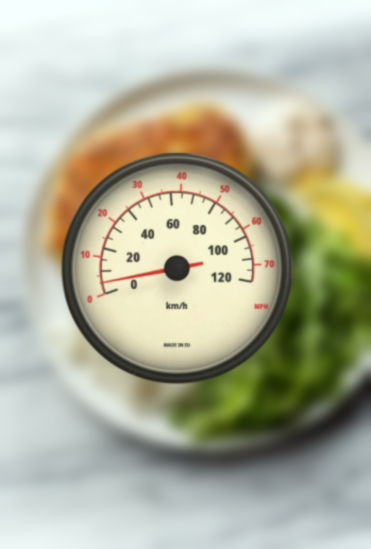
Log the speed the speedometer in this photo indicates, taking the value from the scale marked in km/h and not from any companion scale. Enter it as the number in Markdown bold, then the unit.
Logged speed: **5** km/h
